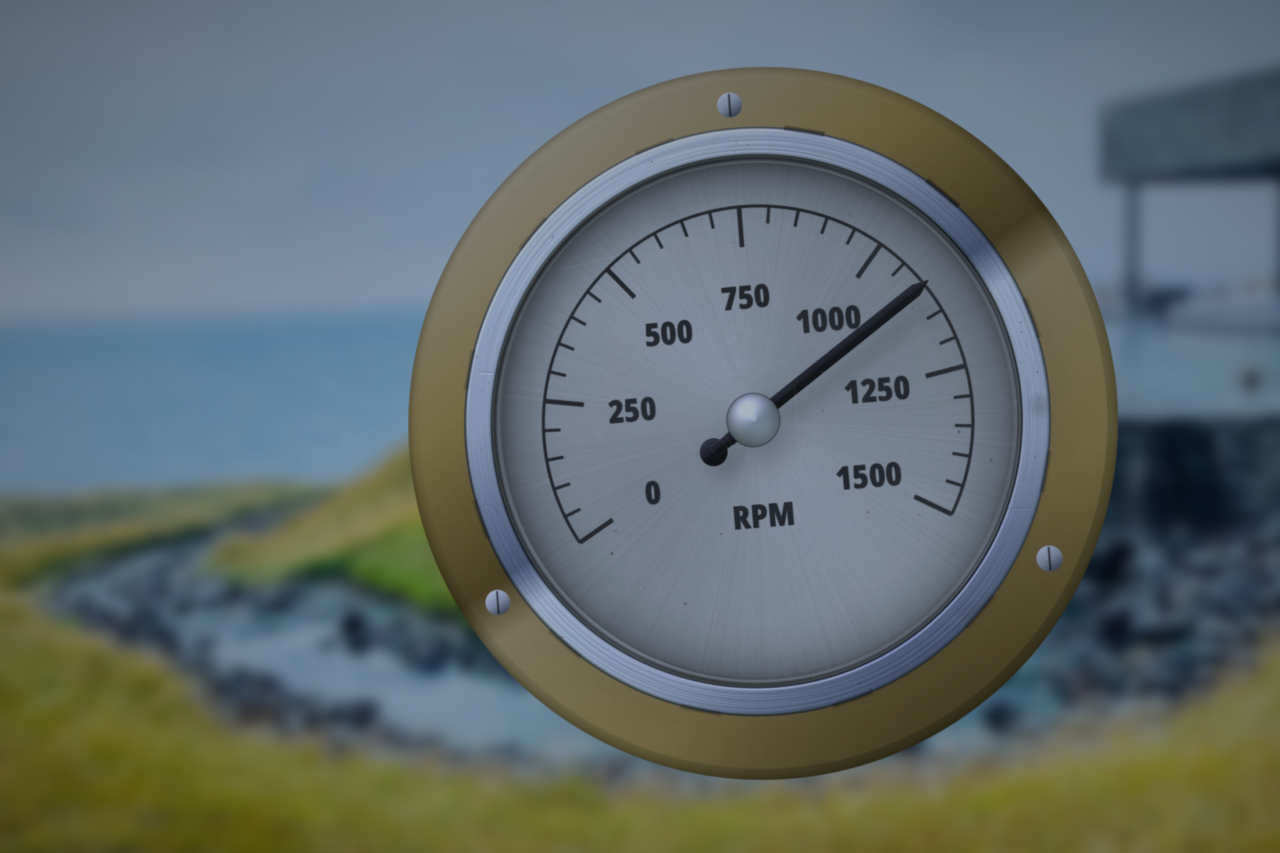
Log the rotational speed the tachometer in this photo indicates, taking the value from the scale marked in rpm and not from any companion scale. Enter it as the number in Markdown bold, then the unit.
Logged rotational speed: **1100** rpm
